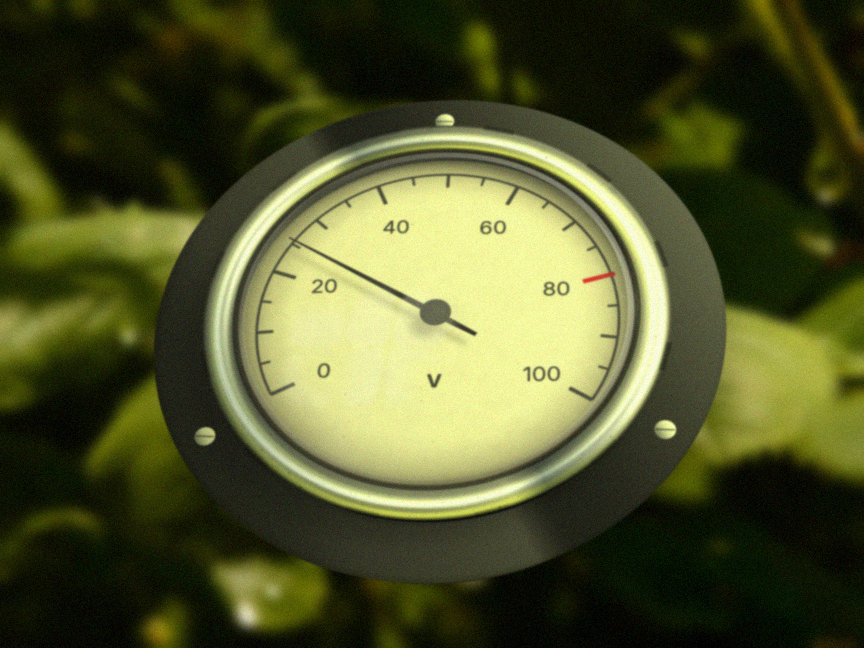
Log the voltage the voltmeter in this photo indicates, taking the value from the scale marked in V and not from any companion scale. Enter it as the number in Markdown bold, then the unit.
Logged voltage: **25** V
